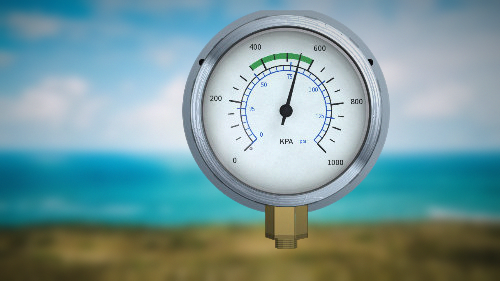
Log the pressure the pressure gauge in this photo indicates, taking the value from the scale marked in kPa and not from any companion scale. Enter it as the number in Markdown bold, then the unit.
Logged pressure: **550** kPa
